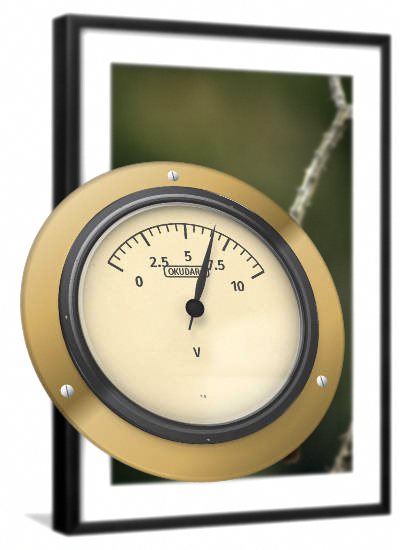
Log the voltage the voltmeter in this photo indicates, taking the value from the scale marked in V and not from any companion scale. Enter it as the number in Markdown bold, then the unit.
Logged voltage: **6.5** V
